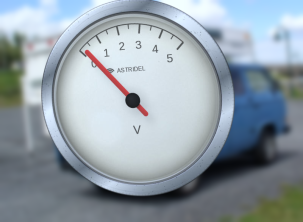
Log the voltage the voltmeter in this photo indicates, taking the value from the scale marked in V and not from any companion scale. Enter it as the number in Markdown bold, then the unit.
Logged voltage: **0.25** V
